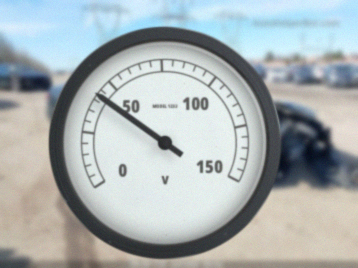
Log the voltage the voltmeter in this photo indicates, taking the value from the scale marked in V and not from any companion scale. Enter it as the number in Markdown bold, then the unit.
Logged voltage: **42.5** V
